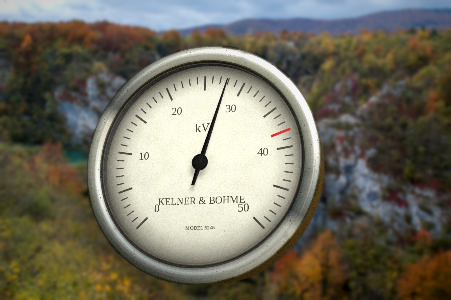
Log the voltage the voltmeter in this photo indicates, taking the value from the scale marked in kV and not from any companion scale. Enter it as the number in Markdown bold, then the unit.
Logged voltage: **28** kV
